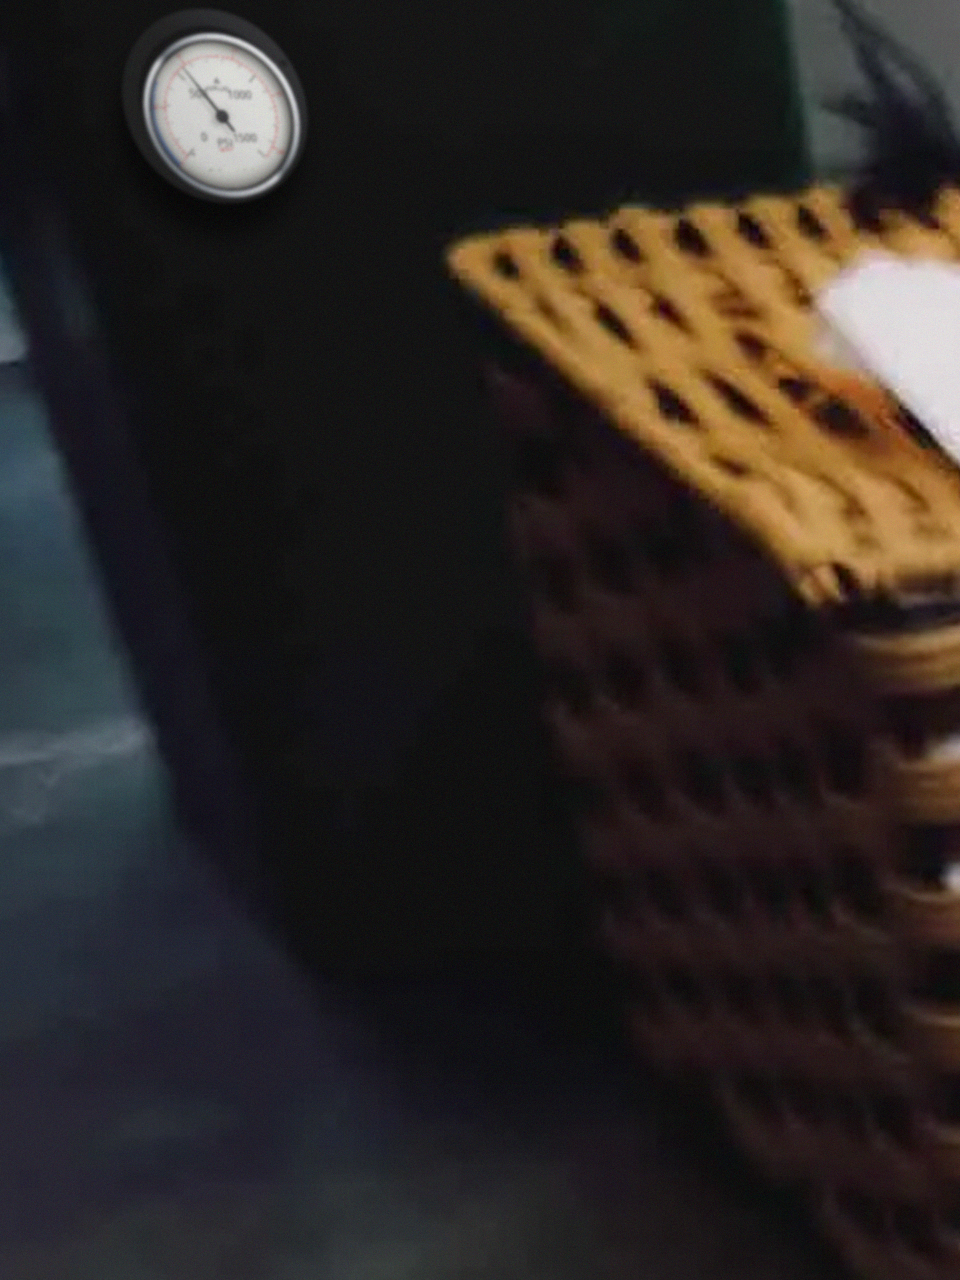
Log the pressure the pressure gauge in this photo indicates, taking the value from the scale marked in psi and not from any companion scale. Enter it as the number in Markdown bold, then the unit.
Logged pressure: **550** psi
